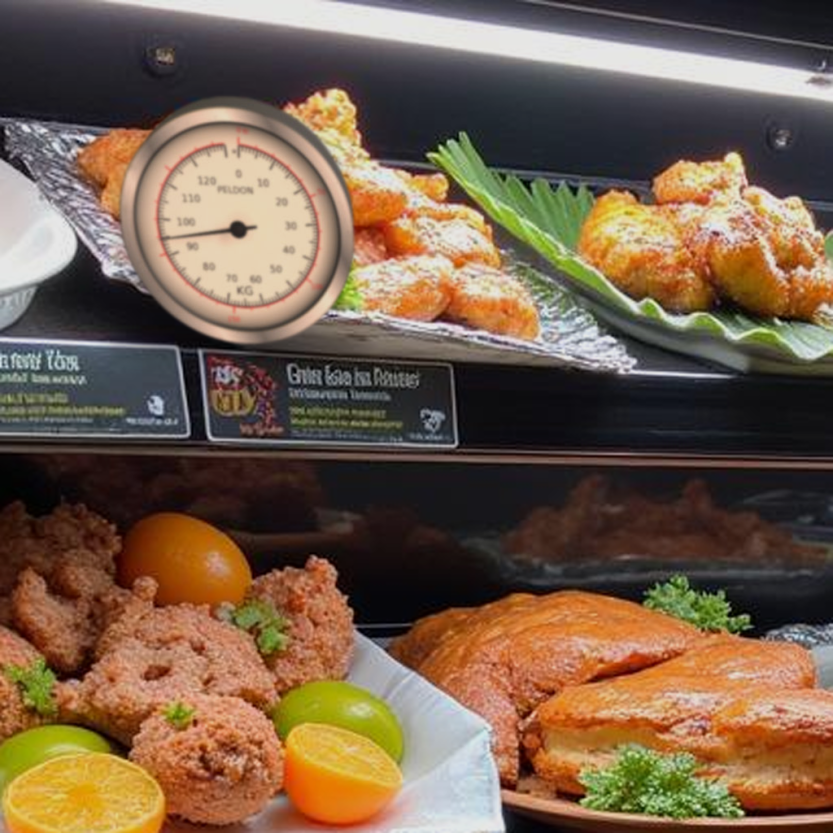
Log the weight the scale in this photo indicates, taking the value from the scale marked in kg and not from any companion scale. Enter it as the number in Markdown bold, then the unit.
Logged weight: **95** kg
